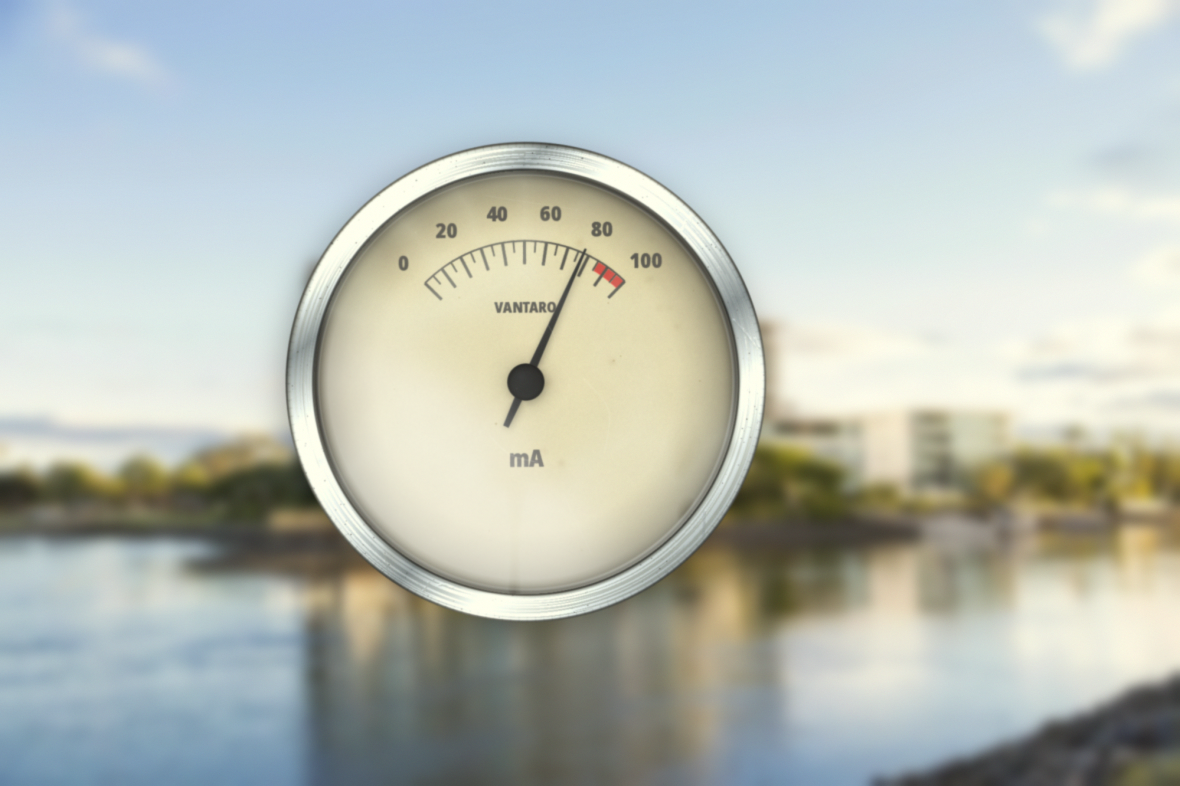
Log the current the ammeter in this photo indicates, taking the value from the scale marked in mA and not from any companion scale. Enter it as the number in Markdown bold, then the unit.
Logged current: **77.5** mA
